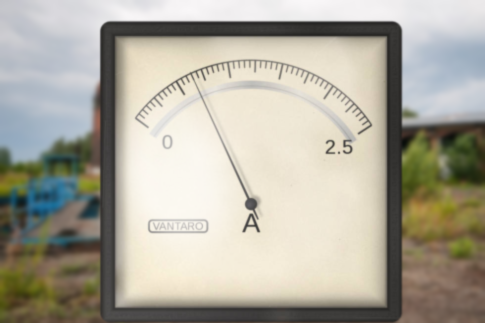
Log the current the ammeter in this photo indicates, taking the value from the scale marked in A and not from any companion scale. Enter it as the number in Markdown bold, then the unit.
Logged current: **0.65** A
